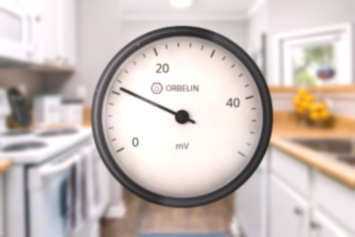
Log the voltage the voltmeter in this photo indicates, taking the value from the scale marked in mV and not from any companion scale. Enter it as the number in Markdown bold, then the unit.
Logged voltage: **11** mV
